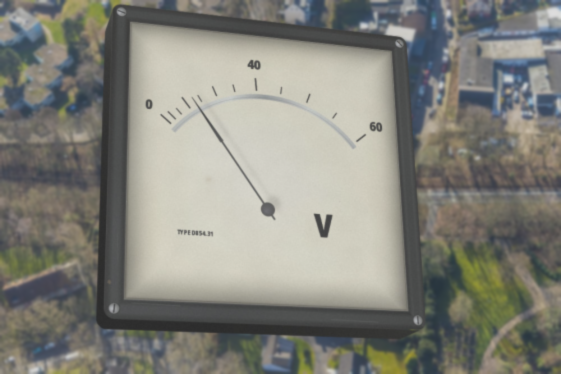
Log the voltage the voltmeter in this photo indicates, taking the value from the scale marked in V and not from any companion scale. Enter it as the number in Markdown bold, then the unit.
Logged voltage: **22.5** V
